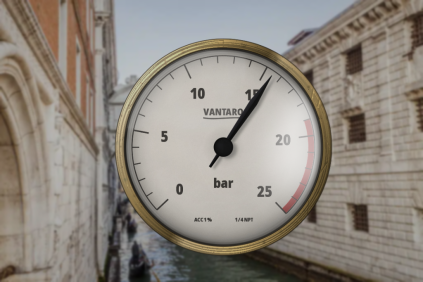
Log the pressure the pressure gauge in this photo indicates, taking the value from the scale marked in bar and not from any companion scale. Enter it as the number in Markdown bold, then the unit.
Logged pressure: **15.5** bar
